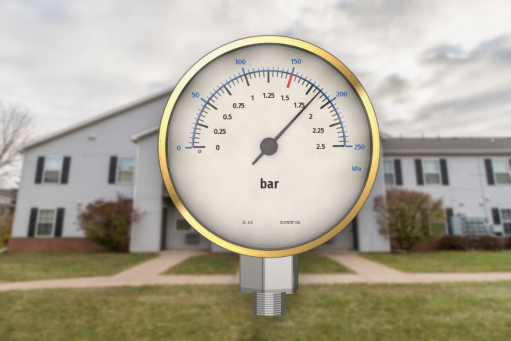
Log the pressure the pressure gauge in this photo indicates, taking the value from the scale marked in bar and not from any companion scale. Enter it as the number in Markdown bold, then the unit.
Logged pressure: **1.85** bar
